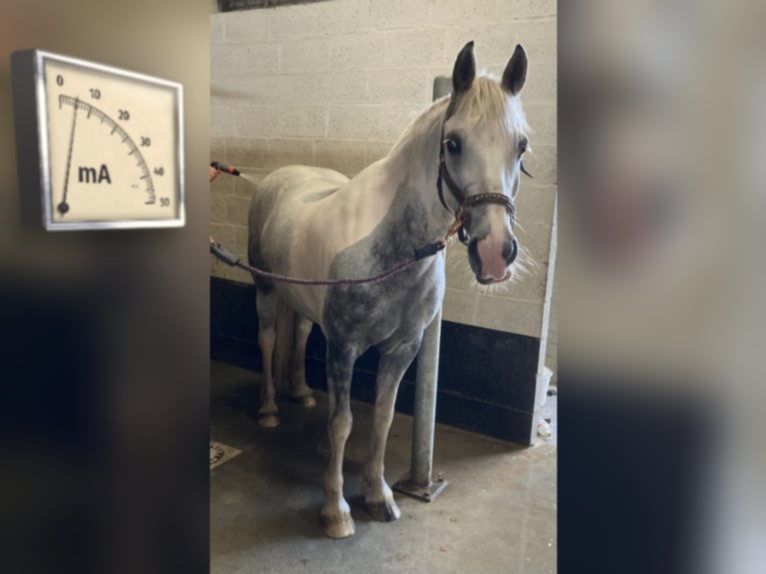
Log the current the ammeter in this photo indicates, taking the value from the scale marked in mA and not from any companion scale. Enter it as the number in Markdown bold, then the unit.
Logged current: **5** mA
